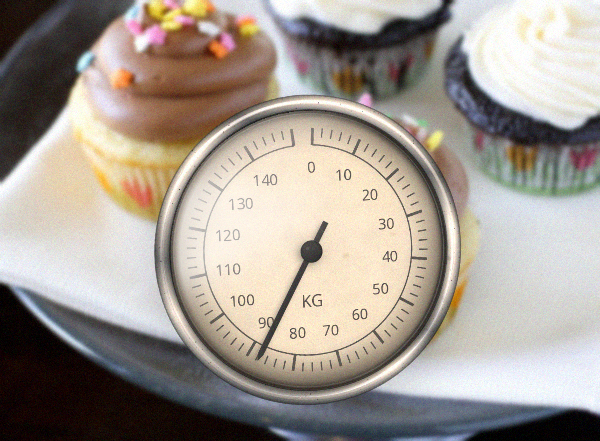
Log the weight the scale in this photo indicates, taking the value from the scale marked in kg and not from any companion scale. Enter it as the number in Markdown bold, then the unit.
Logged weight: **88** kg
